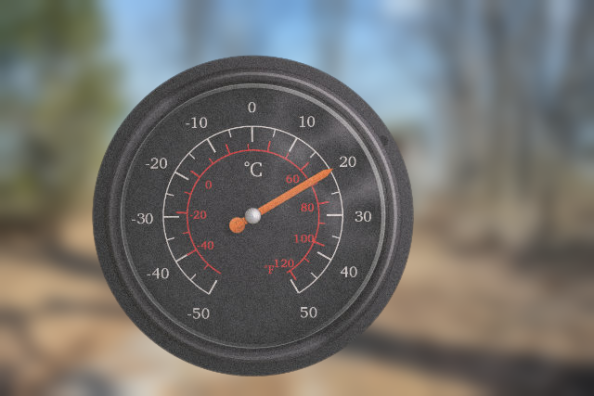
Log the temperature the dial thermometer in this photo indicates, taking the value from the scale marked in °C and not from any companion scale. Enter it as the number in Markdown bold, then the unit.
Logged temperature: **20** °C
